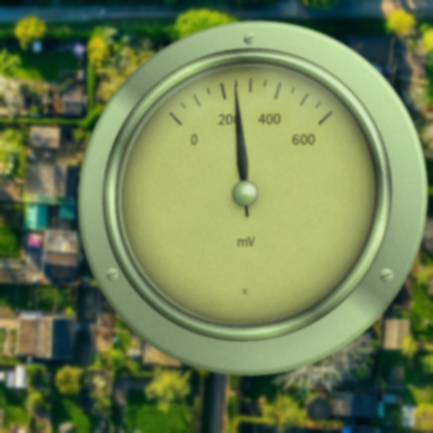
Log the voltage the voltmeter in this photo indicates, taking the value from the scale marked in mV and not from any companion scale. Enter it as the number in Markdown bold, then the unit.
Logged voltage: **250** mV
